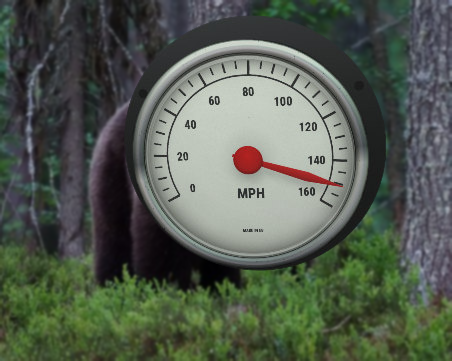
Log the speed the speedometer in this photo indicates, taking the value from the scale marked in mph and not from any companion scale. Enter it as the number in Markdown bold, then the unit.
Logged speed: **150** mph
